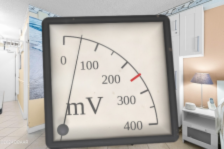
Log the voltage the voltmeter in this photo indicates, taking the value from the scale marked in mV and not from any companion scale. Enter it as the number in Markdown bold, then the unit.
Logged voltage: **50** mV
